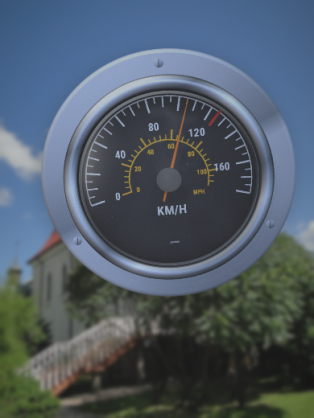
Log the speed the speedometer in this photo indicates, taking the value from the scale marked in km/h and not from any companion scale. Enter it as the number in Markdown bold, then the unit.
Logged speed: **105** km/h
